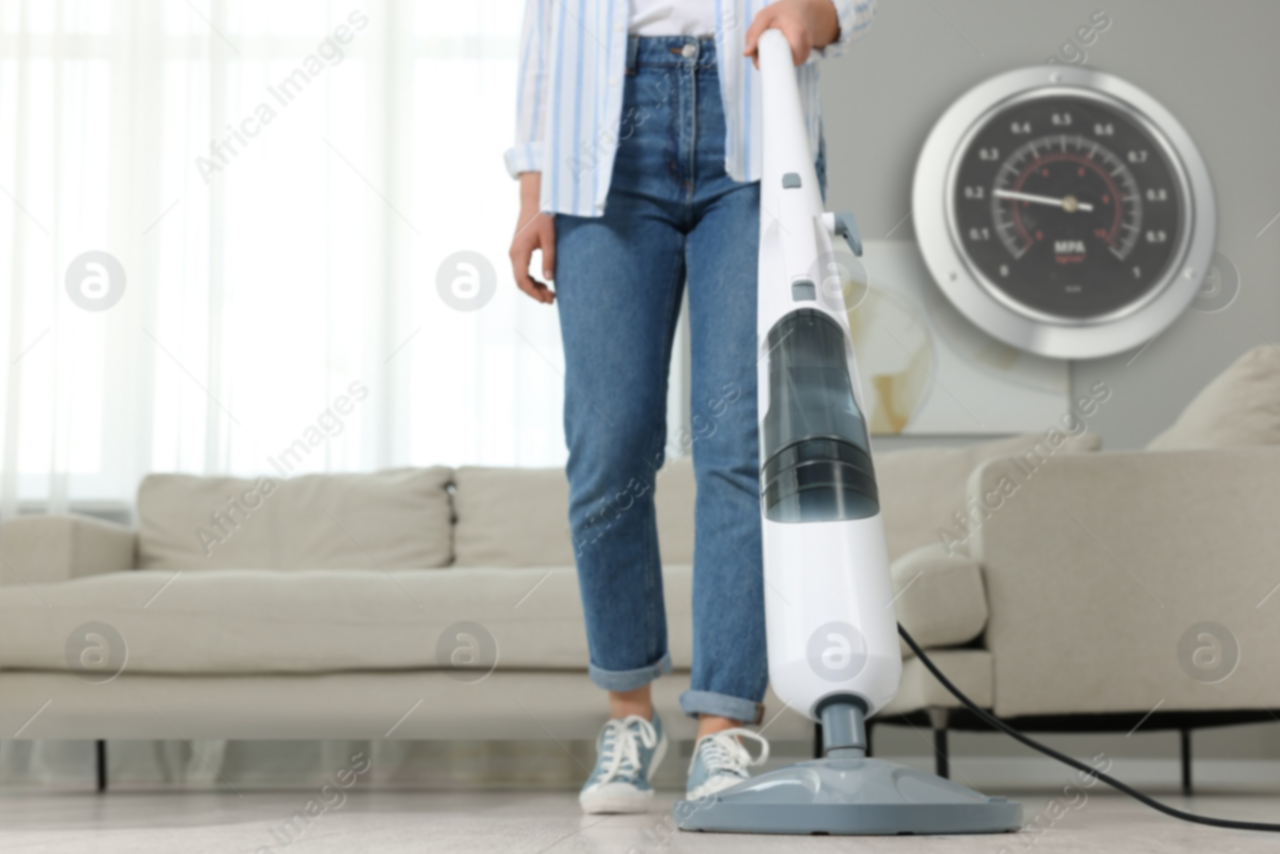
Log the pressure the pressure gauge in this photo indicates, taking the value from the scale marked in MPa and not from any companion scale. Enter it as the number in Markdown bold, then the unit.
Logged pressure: **0.2** MPa
